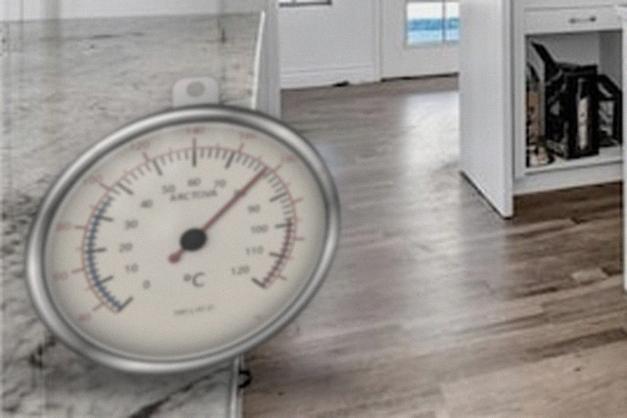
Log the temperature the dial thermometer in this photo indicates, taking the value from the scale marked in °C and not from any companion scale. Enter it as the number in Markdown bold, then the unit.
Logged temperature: **80** °C
